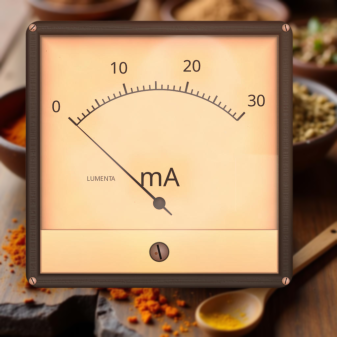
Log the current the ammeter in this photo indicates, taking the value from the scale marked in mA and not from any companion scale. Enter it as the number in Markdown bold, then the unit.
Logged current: **0** mA
